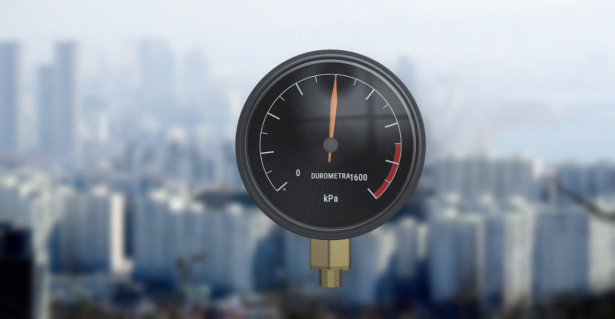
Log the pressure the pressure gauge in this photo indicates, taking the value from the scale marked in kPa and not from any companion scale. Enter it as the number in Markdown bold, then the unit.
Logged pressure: **800** kPa
